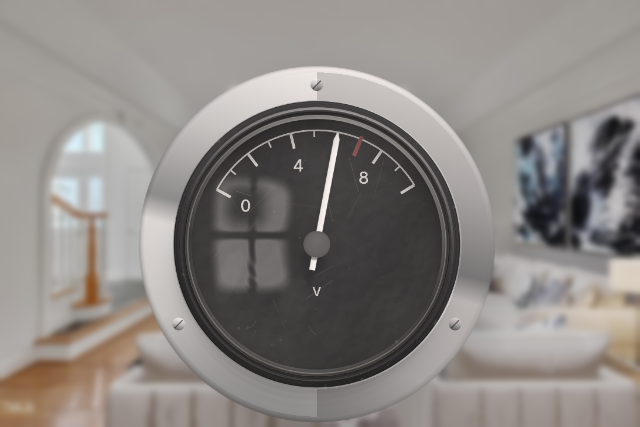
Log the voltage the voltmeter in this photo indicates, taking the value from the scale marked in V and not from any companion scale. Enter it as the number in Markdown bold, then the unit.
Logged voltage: **6** V
